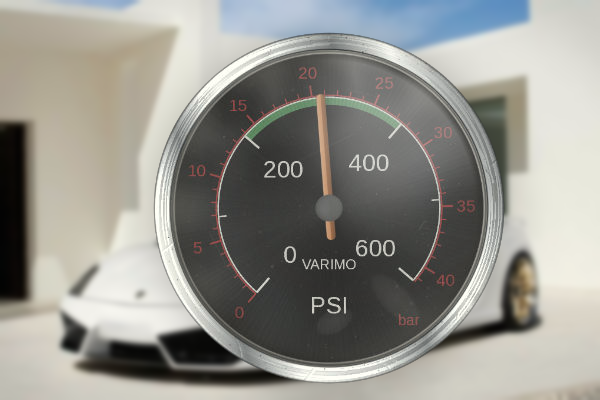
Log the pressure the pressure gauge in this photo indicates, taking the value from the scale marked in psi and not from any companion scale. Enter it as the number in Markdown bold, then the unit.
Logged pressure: **300** psi
